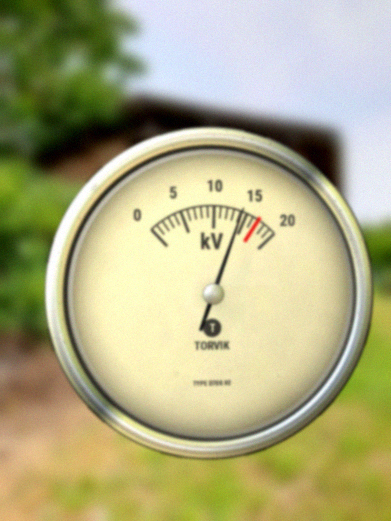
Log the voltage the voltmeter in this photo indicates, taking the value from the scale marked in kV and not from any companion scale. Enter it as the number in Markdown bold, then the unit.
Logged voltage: **14** kV
